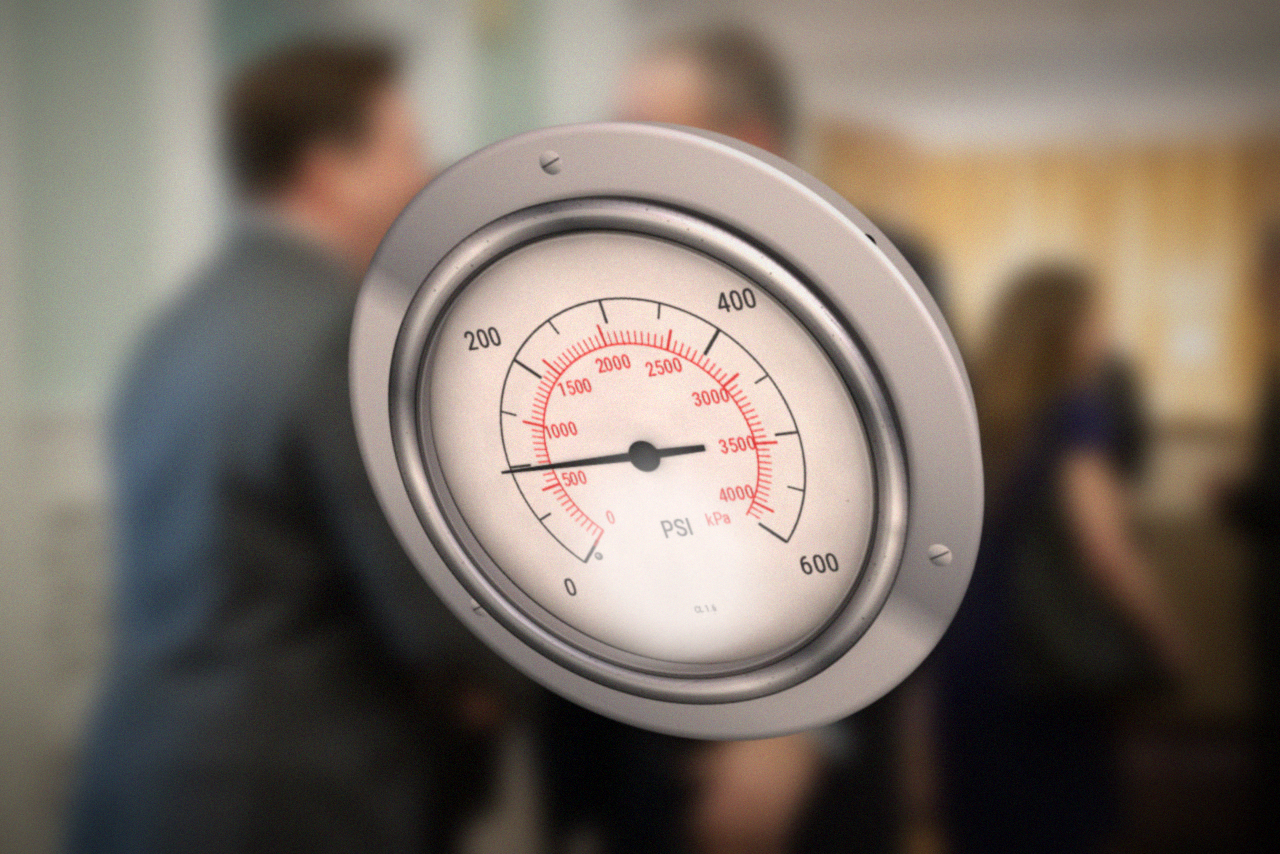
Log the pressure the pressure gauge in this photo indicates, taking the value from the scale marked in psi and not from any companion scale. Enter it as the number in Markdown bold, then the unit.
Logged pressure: **100** psi
